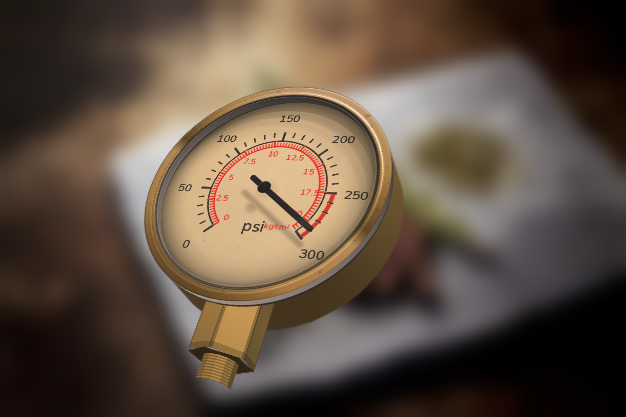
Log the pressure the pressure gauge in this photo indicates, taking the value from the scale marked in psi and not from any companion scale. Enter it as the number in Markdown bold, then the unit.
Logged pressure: **290** psi
